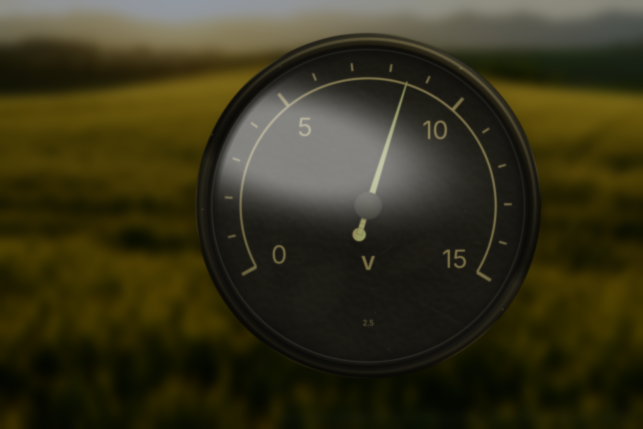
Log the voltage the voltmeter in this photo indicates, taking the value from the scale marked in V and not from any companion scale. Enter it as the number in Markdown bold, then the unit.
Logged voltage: **8.5** V
